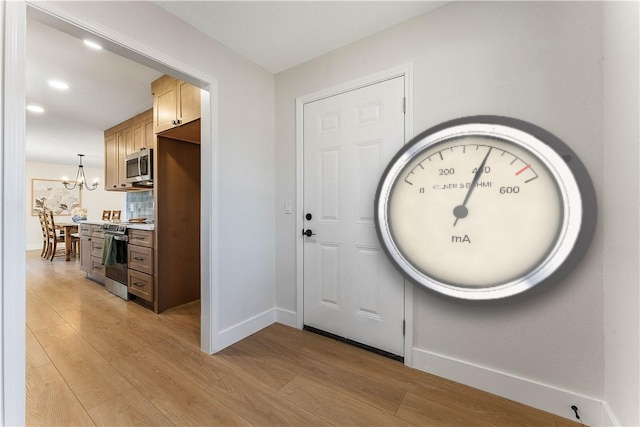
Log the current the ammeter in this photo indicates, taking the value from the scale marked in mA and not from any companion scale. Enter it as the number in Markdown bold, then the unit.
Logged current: **400** mA
